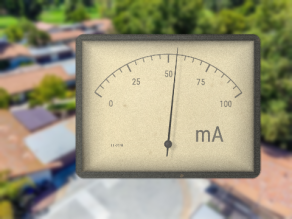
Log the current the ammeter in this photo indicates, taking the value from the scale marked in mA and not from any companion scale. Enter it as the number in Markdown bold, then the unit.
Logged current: **55** mA
